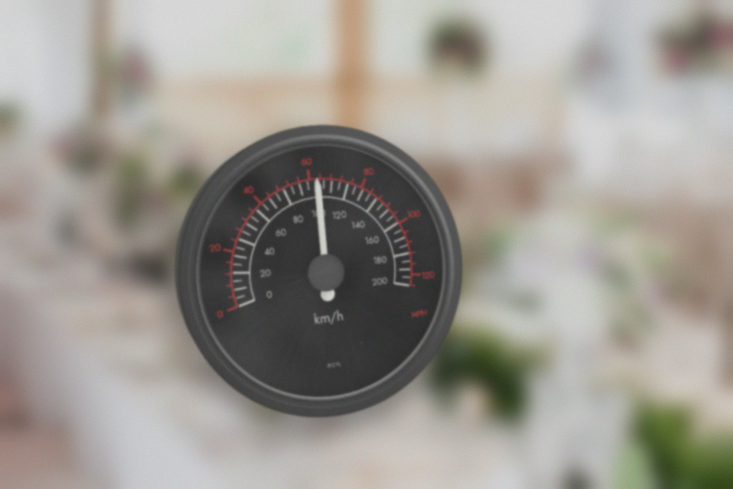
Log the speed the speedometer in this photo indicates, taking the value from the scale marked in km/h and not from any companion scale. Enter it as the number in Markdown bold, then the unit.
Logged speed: **100** km/h
